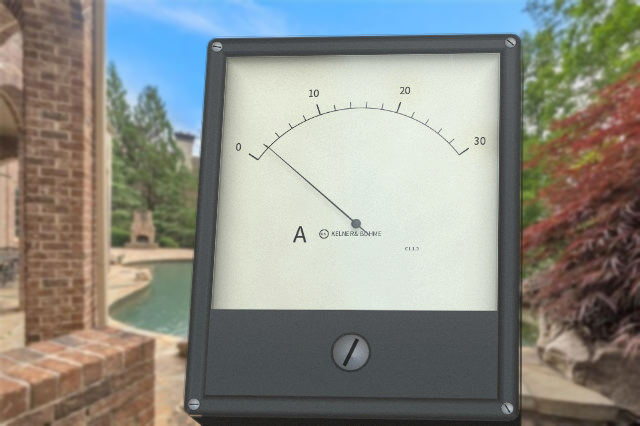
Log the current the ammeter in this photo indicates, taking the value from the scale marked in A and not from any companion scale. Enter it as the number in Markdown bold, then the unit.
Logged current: **2** A
